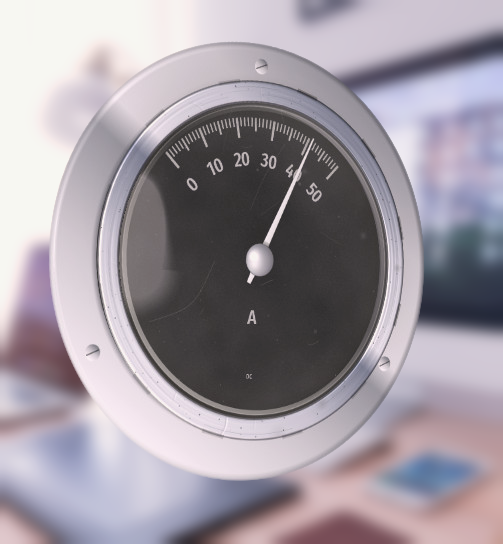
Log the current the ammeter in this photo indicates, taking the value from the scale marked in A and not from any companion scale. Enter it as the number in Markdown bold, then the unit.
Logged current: **40** A
